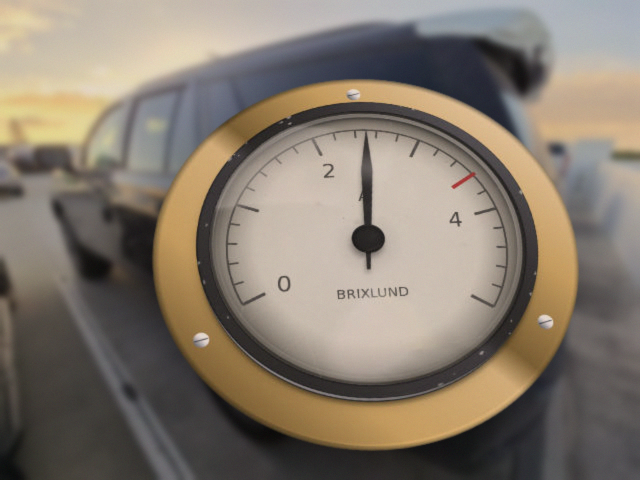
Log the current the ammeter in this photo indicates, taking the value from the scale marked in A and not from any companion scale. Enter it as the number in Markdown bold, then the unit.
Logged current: **2.5** A
